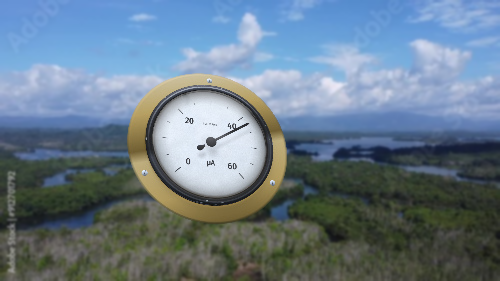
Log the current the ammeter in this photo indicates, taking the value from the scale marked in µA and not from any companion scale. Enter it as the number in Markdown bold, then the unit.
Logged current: **42.5** µA
